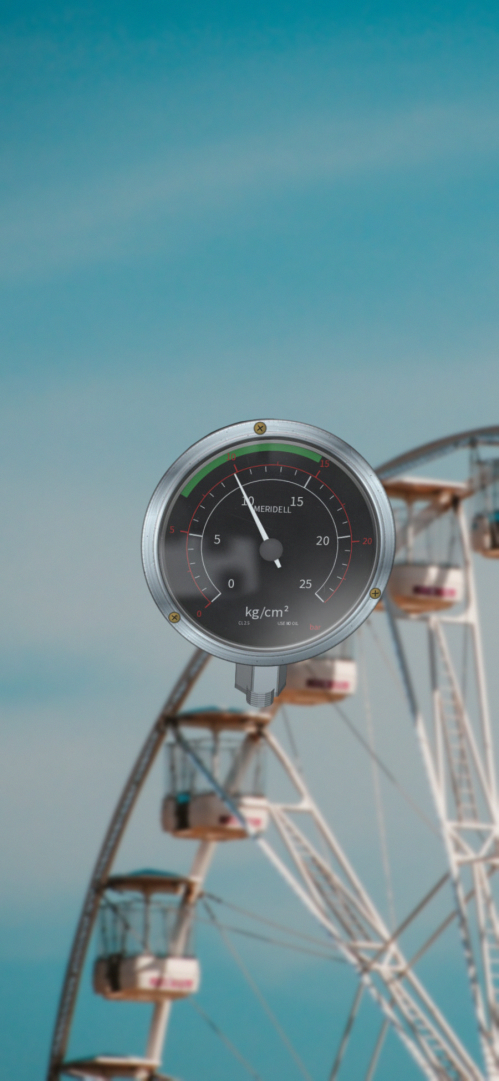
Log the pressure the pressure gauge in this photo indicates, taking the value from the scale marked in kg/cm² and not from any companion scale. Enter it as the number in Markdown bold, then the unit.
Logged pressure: **10** kg/cm²
